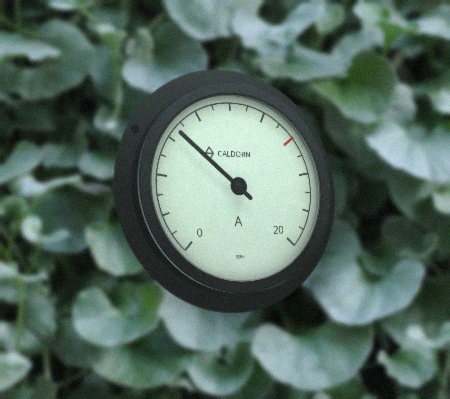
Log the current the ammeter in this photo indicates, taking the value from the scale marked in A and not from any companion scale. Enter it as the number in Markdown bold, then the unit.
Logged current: **6.5** A
